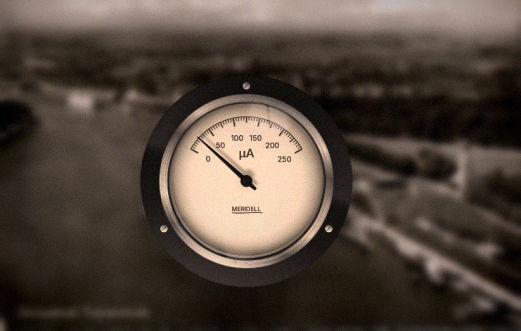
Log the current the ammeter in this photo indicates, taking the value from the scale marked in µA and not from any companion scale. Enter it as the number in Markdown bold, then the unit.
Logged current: **25** µA
